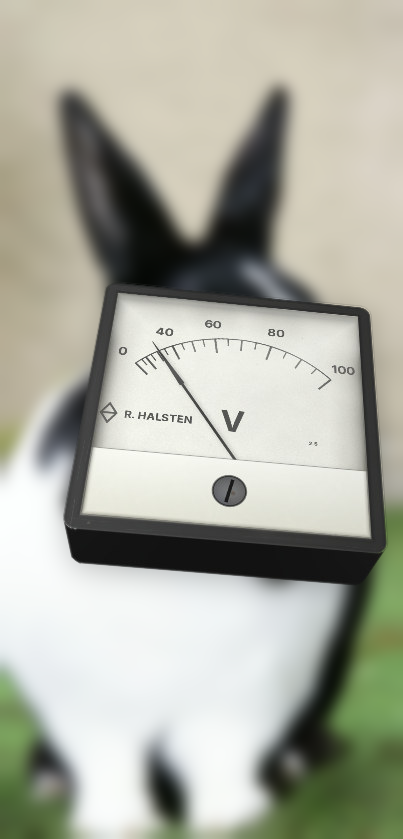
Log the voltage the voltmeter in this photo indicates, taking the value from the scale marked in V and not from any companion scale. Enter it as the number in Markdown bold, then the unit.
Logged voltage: **30** V
